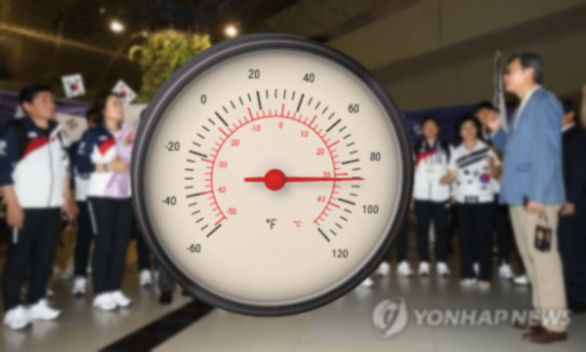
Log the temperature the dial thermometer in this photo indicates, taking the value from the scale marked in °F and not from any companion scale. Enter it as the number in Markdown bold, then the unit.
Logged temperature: **88** °F
